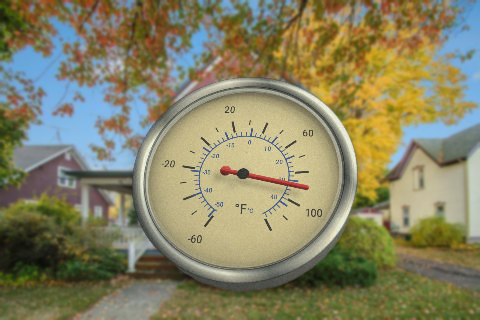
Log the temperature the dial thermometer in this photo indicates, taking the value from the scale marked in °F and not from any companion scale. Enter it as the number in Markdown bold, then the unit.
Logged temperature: **90** °F
